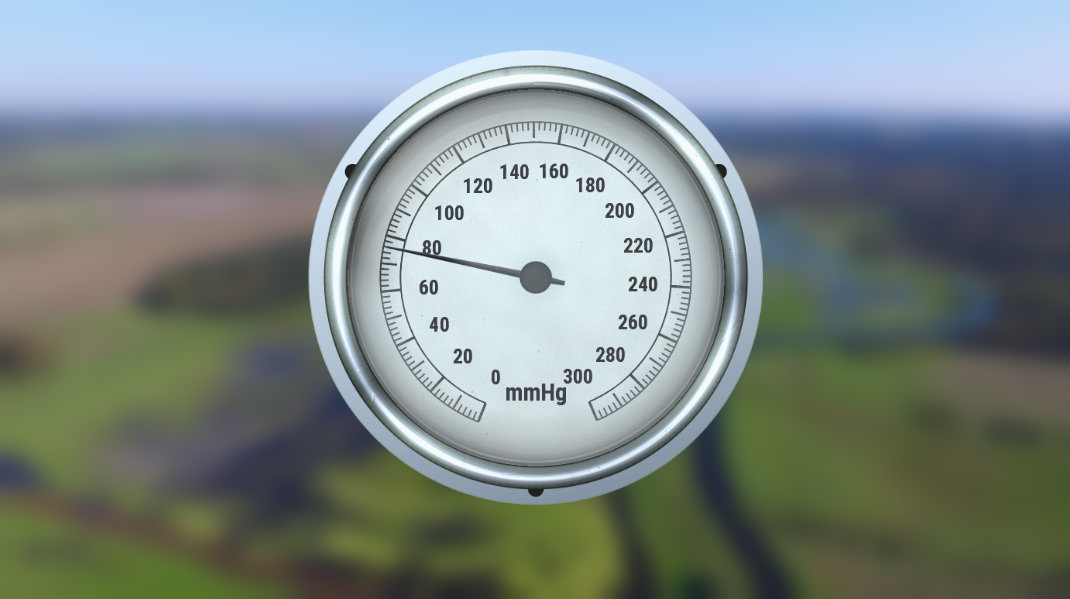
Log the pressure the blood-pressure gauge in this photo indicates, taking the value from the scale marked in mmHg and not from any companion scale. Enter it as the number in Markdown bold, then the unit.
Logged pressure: **76** mmHg
